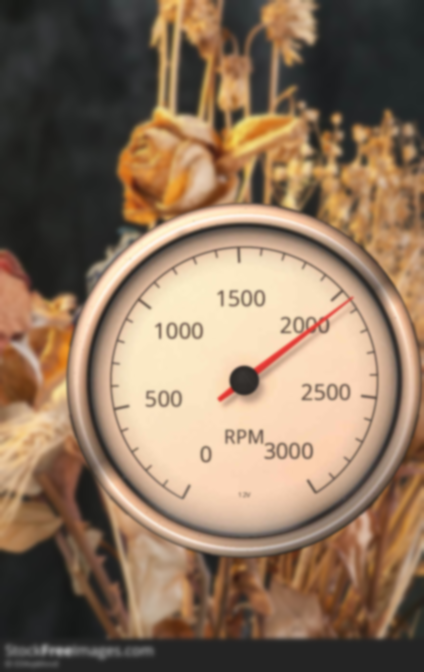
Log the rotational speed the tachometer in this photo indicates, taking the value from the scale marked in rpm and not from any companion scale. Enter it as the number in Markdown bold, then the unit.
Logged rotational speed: **2050** rpm
